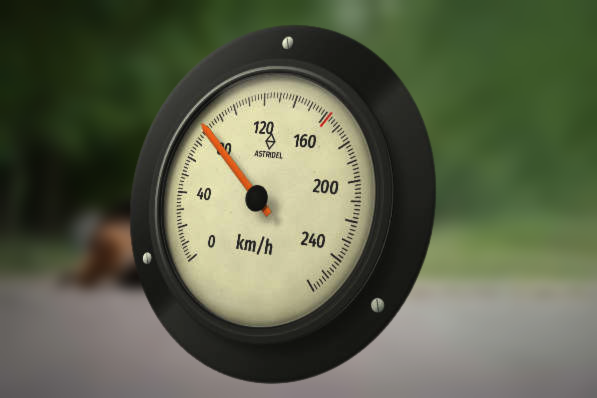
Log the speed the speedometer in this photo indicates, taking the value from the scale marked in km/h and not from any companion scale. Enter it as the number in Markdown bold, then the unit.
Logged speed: **80** km/h
